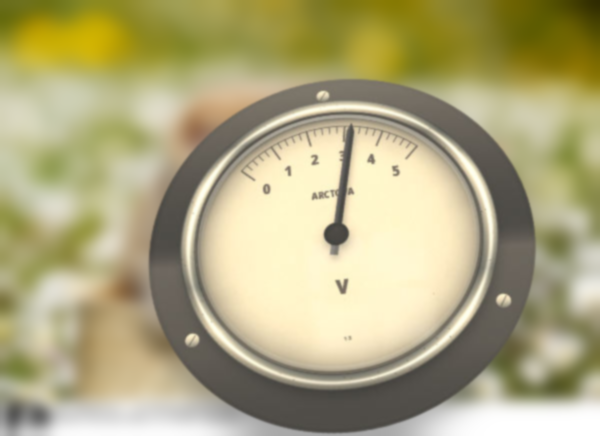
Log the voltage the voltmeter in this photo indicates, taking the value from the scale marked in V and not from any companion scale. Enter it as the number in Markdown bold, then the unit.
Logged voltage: **3.2** V
